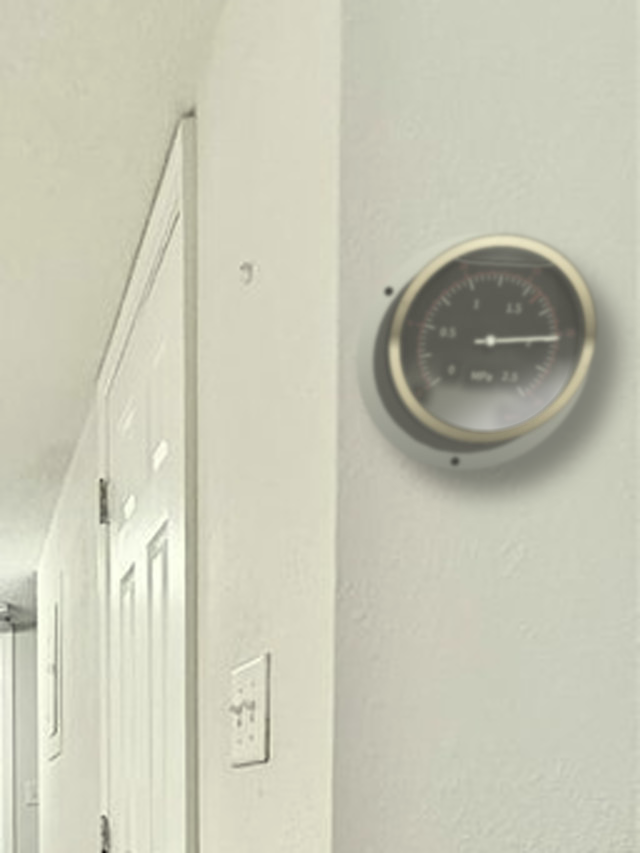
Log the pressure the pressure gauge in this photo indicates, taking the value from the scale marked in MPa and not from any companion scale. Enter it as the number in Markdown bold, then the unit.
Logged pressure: **2** MPa
